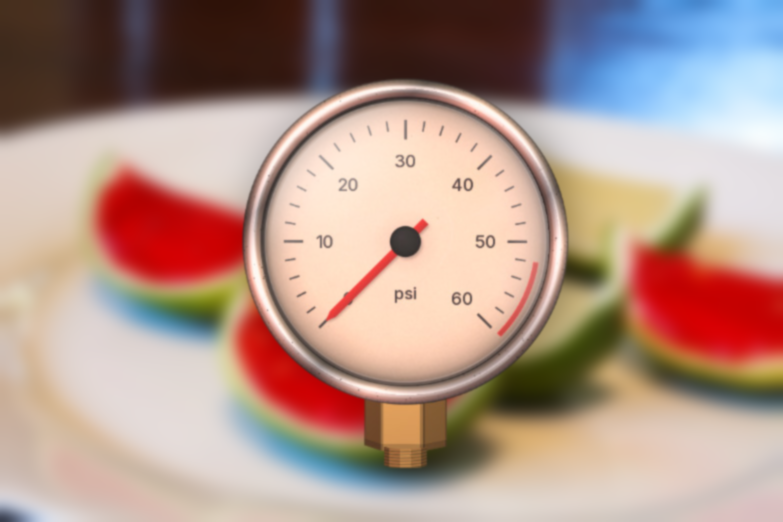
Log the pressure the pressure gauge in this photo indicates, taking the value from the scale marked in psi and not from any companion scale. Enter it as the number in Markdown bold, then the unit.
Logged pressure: **0** psi
